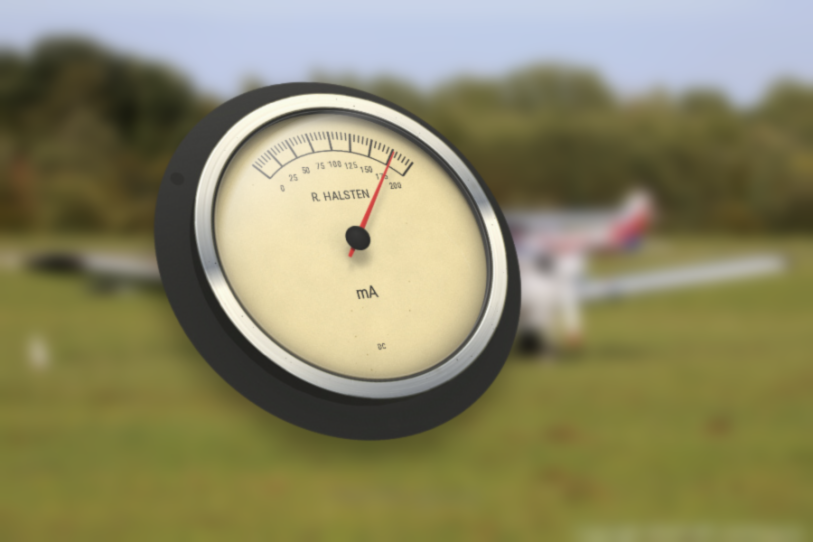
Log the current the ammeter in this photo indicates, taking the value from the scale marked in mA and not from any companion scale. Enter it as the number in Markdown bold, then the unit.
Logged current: **175** mA
